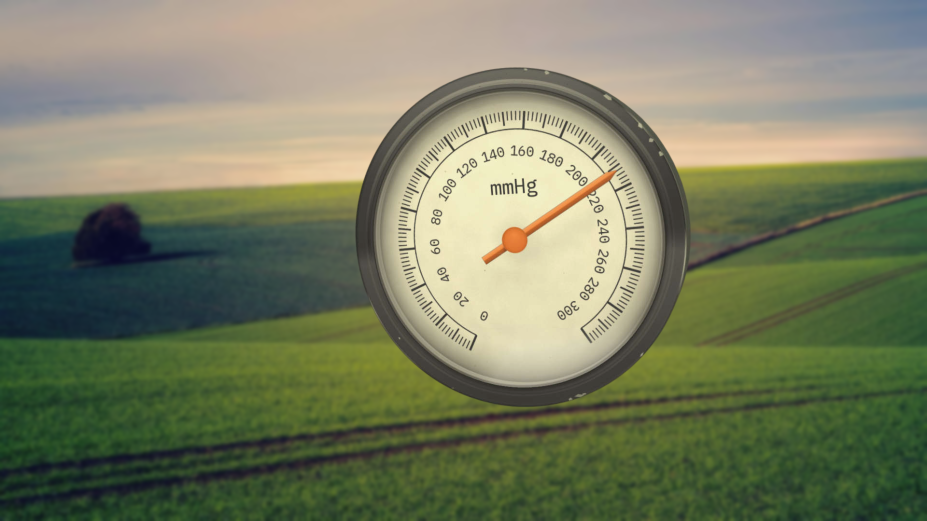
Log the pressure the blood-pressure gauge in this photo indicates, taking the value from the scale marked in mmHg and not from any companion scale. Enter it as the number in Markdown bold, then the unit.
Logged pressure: **212** mmHg
